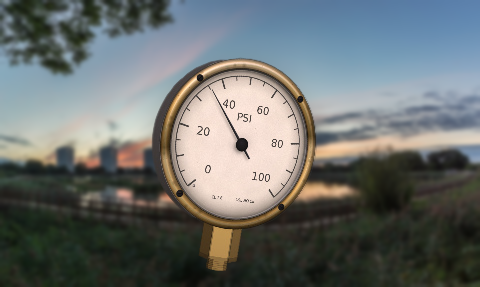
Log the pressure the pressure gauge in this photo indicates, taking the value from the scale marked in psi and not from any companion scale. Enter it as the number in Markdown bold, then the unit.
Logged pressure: **35** psi
